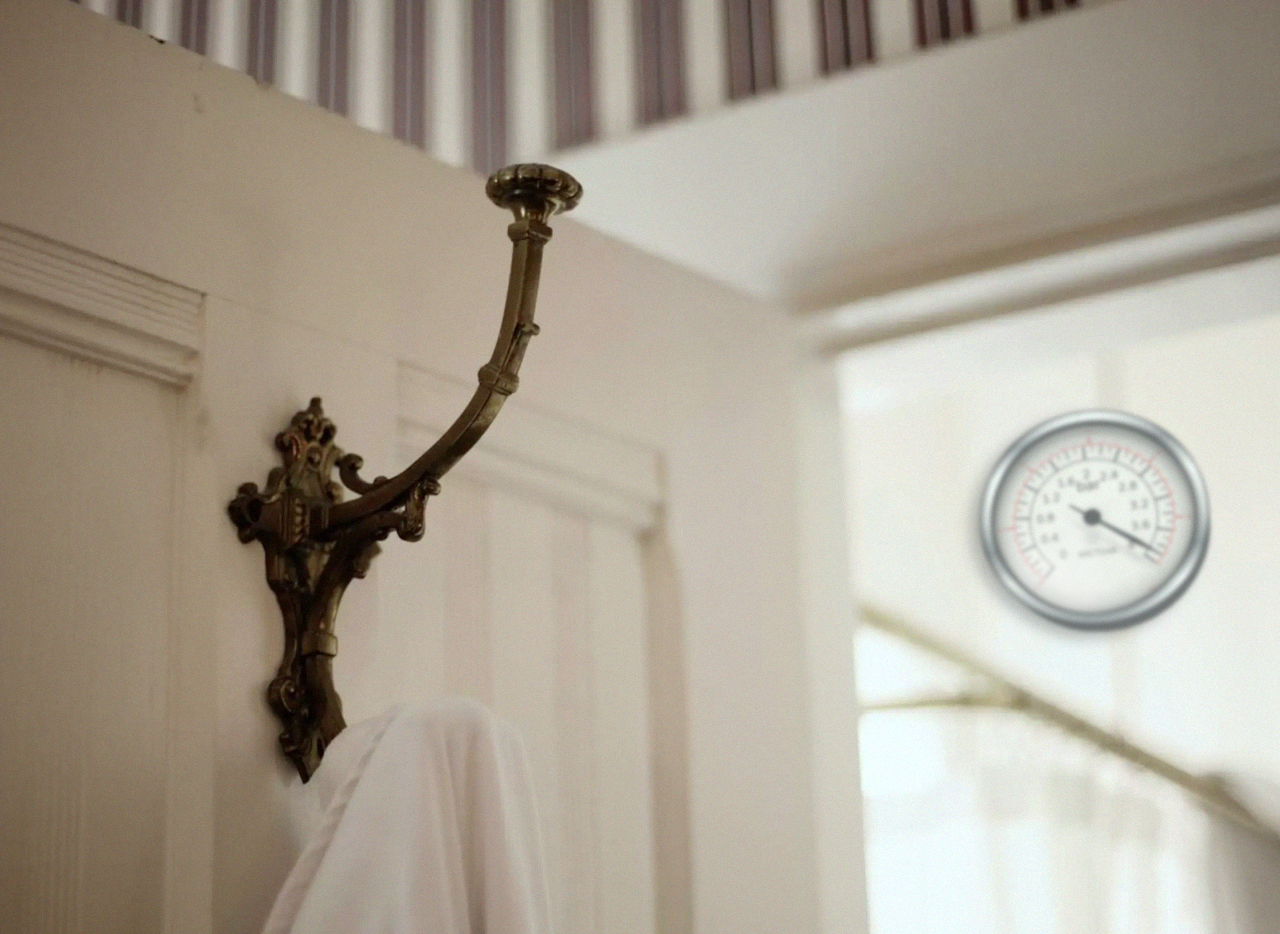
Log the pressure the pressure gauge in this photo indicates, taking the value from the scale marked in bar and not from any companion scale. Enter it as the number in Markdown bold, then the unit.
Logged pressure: **3.9** bar
